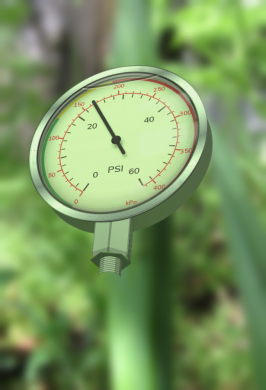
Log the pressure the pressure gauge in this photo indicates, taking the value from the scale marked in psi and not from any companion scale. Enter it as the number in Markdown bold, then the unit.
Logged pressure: **24** psi
